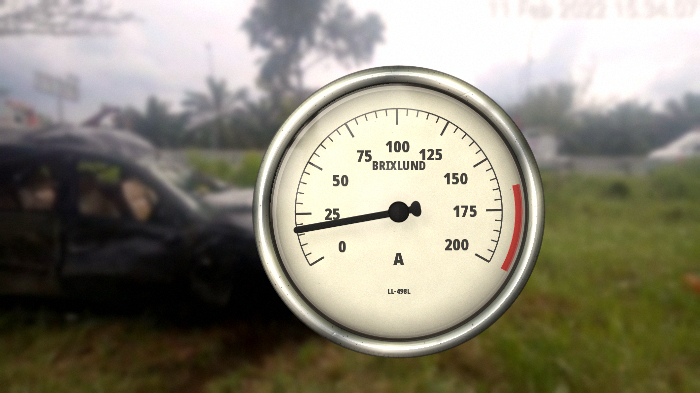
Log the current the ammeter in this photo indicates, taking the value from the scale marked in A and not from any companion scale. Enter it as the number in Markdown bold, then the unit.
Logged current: **17.5** A
